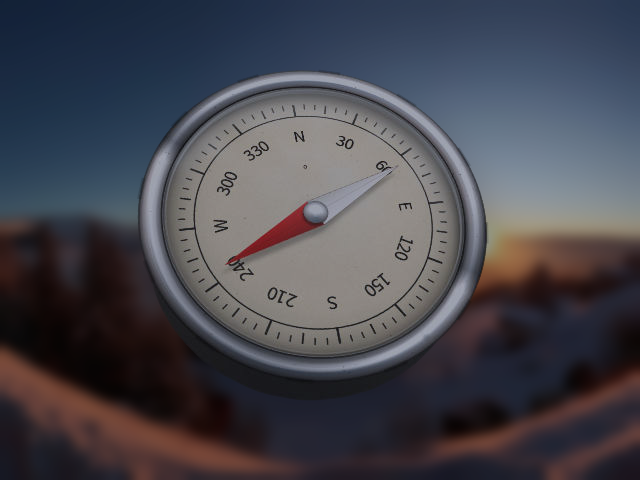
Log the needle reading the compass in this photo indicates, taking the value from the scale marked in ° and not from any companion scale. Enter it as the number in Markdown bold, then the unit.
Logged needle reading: **245** °
